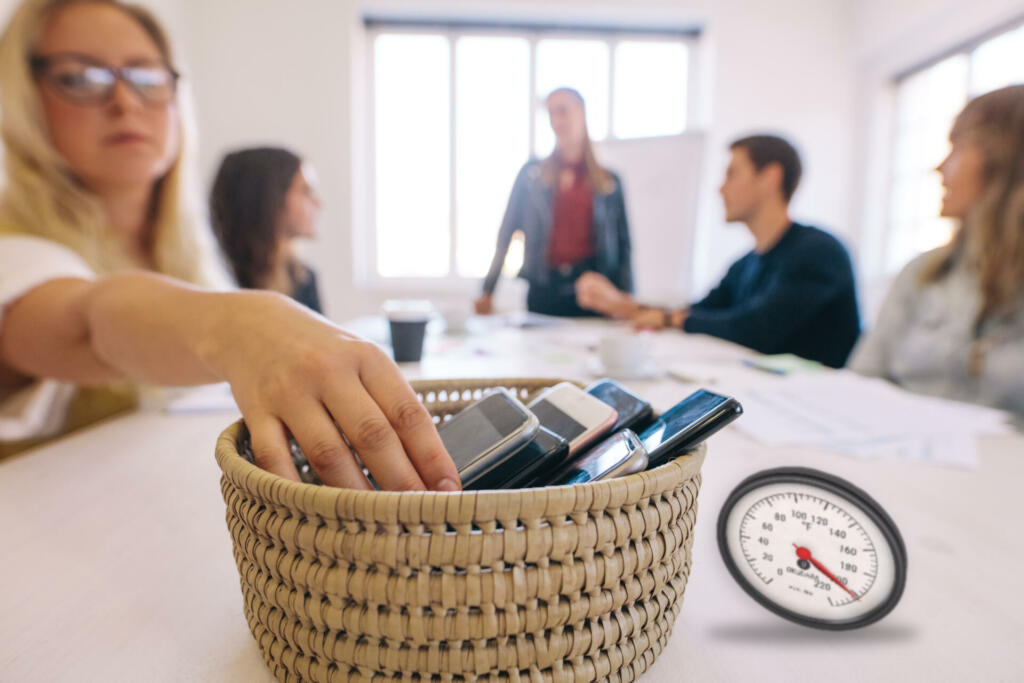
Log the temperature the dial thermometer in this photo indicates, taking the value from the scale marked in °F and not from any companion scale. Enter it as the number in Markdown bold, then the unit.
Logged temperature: **200** °F
